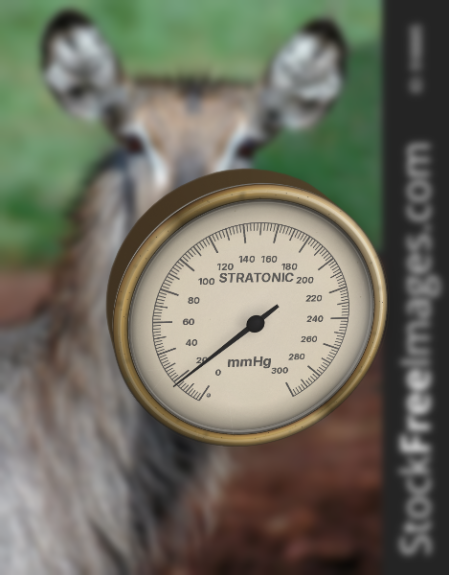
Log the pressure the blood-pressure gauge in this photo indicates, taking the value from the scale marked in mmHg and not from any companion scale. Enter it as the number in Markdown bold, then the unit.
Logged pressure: **20** mmHg
